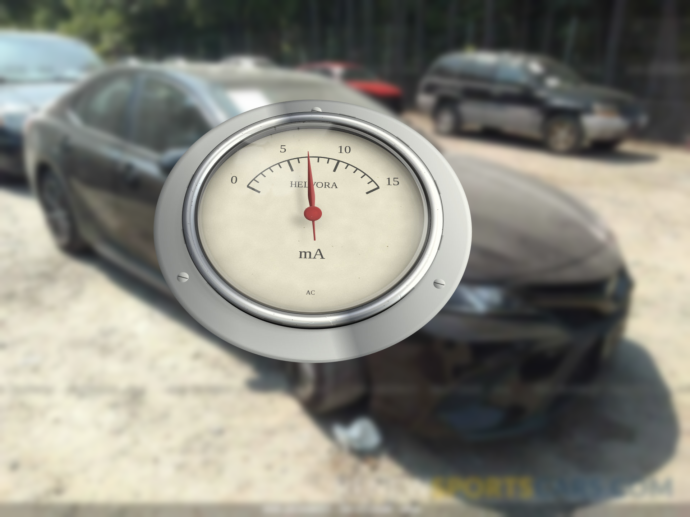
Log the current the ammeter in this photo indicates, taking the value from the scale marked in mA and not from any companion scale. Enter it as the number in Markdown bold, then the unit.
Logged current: **7** mA
